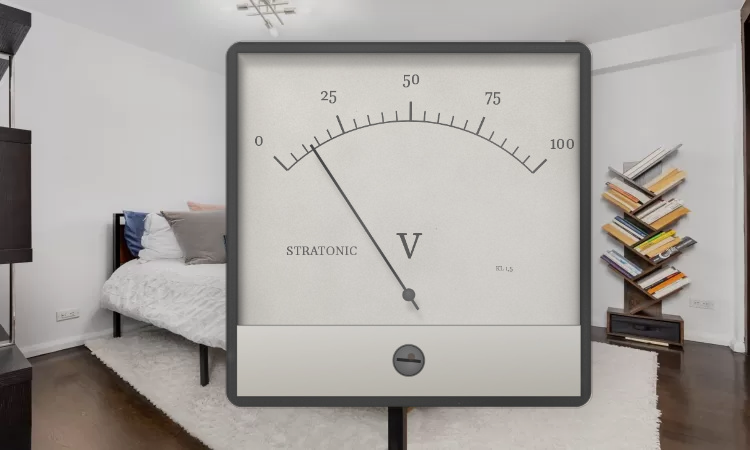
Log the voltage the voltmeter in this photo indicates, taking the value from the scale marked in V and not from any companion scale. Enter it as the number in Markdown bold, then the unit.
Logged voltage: **12.5** V
